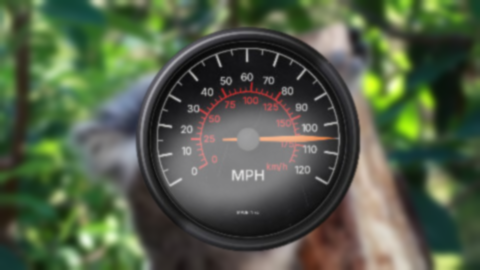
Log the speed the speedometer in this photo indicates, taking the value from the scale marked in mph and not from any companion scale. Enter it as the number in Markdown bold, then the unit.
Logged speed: **105** mph
